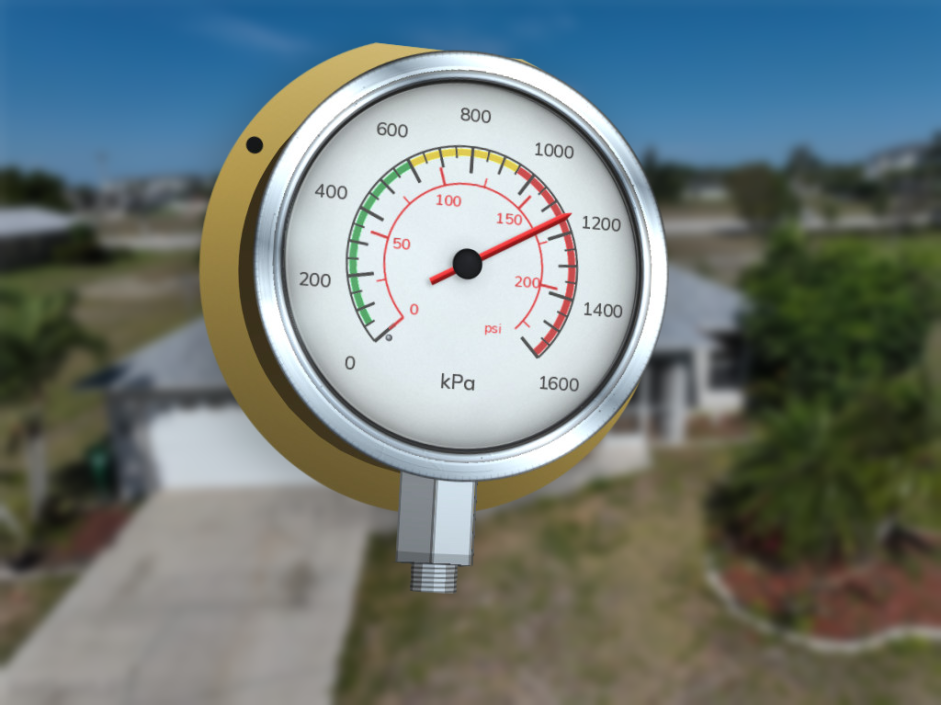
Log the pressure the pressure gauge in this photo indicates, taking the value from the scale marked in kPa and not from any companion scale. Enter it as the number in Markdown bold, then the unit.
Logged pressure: **1150** kPa
